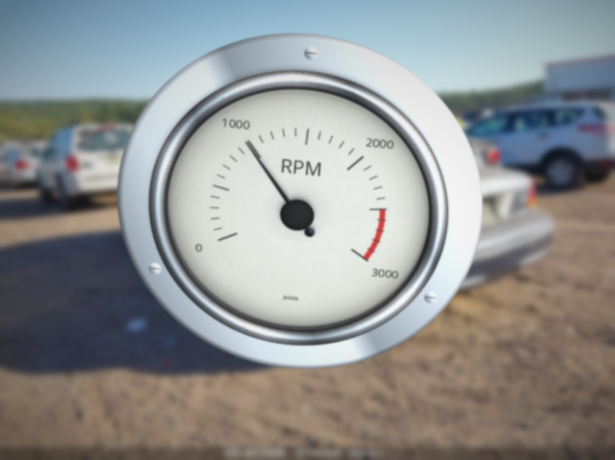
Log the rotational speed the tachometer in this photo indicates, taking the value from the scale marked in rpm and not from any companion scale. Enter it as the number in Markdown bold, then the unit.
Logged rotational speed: **1000** rpm
